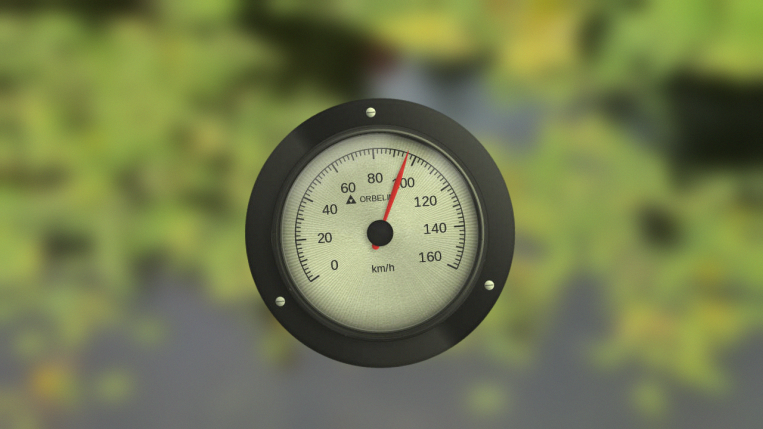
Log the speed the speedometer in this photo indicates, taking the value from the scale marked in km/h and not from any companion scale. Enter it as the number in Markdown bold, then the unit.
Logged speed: **96** km/h
